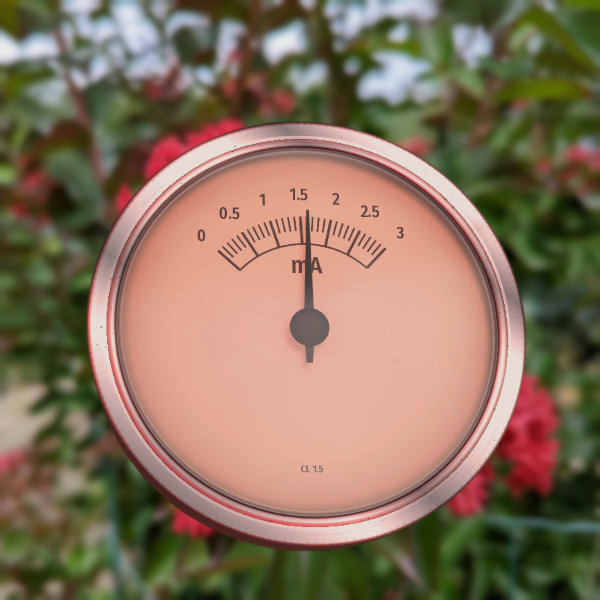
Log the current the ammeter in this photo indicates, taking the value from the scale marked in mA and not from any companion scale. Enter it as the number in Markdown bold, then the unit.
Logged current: **1.6** mA
